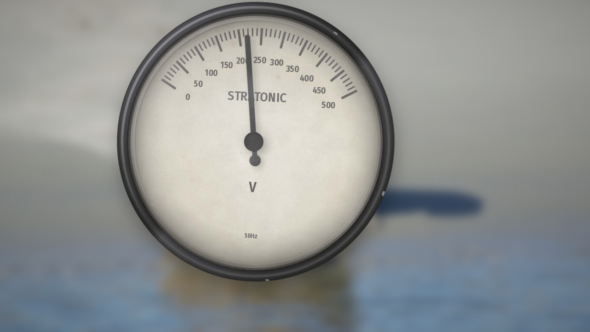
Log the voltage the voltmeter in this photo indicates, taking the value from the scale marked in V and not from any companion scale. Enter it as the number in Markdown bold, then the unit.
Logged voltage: **220** V
